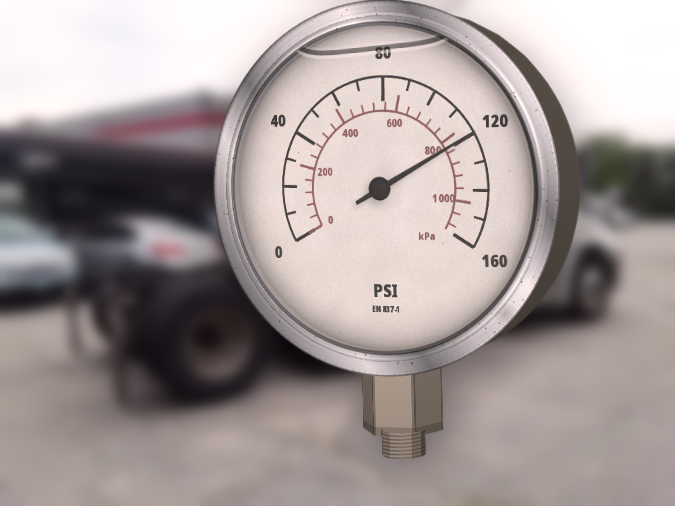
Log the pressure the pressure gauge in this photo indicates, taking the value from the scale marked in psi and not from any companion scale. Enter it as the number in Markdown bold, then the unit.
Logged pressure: **120** psi
